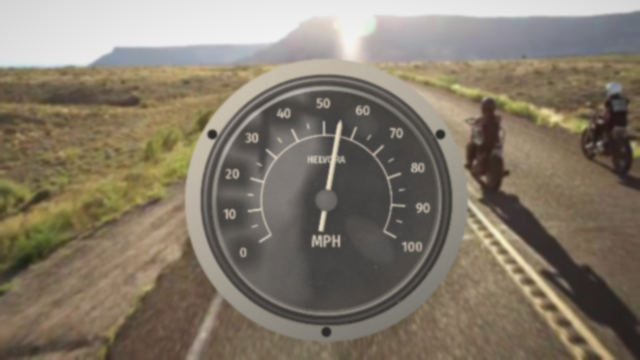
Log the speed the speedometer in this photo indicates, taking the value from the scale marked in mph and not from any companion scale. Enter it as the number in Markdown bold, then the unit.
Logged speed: **55** mph
